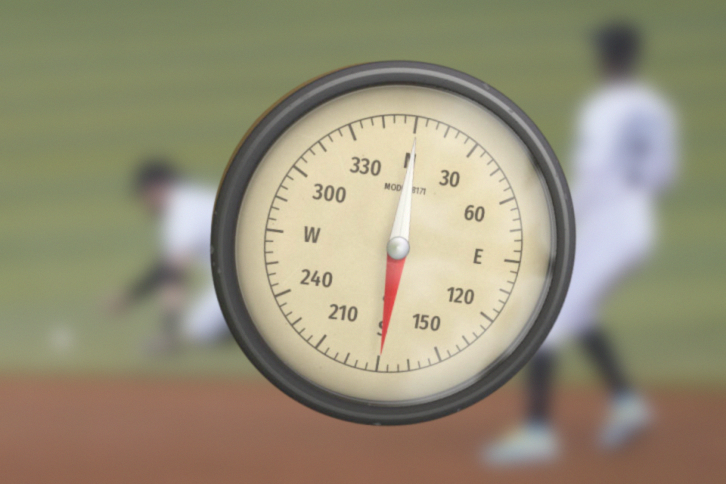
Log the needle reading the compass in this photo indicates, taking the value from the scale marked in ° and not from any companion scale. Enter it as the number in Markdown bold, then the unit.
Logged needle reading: **180** °
